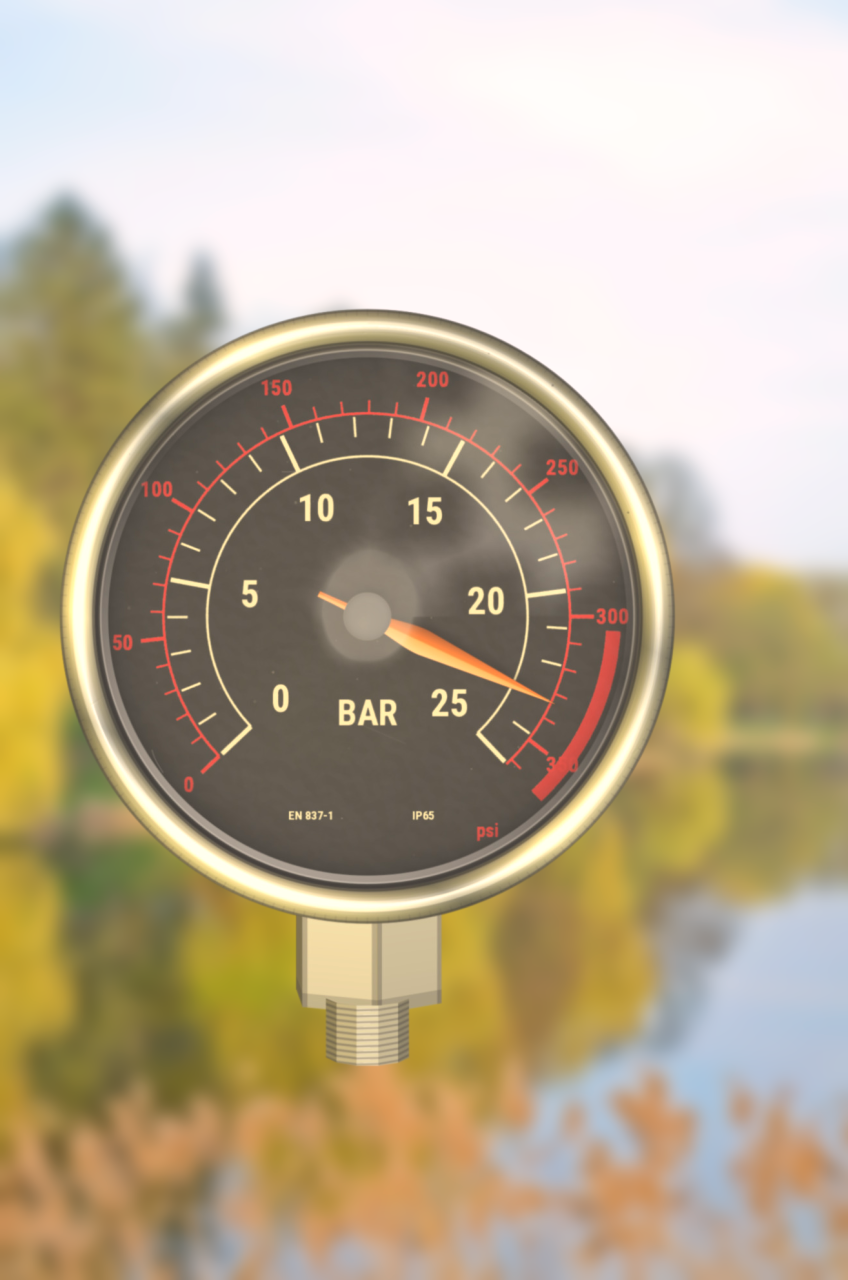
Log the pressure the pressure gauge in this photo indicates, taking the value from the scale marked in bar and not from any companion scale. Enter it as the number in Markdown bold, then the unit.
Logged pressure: **23** bar
